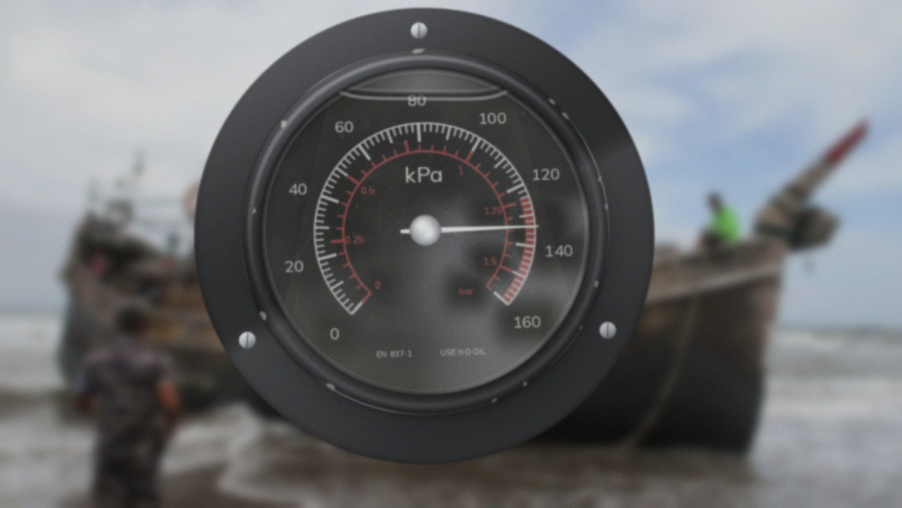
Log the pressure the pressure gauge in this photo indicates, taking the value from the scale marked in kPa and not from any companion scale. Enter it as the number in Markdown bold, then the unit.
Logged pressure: **134** kPa
